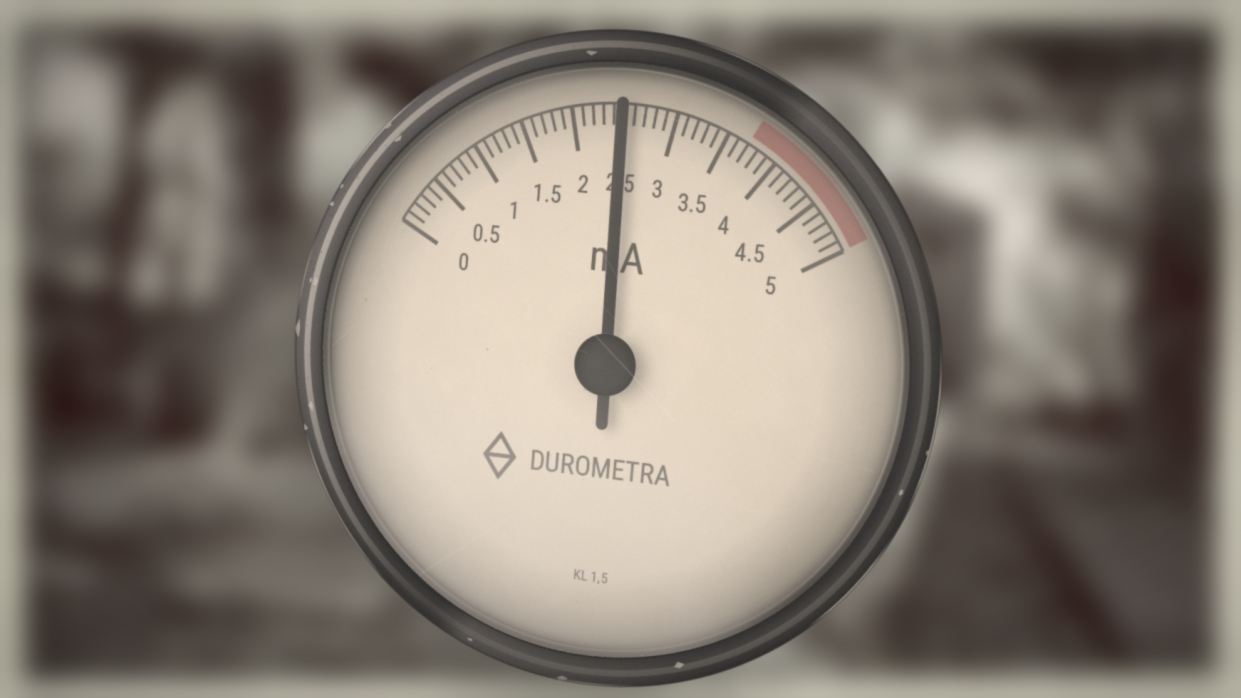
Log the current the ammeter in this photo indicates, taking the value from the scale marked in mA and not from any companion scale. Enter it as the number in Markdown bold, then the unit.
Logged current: **2.5** mA
